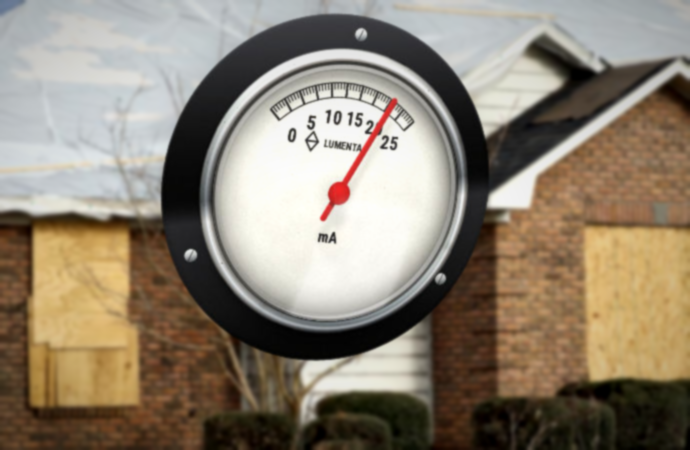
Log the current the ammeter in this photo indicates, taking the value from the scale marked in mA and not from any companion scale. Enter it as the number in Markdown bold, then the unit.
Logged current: **20** mA
